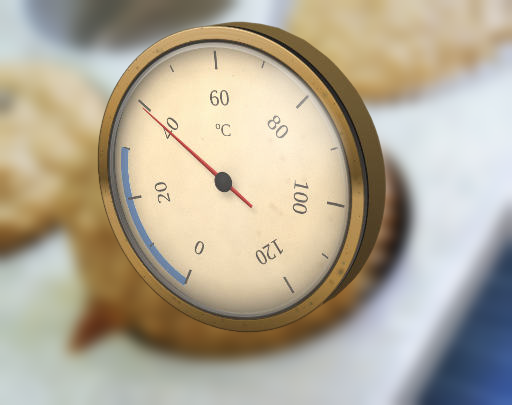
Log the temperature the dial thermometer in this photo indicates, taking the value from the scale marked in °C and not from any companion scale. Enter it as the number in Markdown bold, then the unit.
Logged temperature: **40** °C
